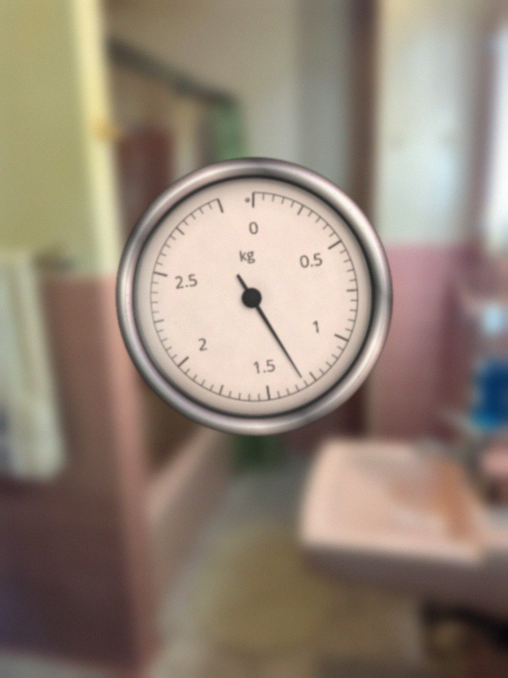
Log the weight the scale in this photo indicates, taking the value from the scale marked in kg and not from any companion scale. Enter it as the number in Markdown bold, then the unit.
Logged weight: **1.3** kg
